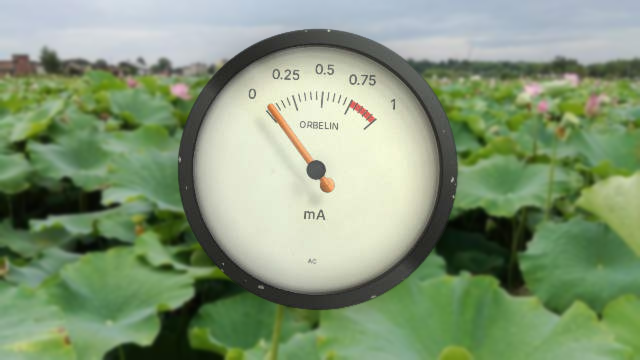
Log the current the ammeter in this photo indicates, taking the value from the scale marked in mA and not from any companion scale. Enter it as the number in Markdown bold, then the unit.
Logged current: **0.05** mA
